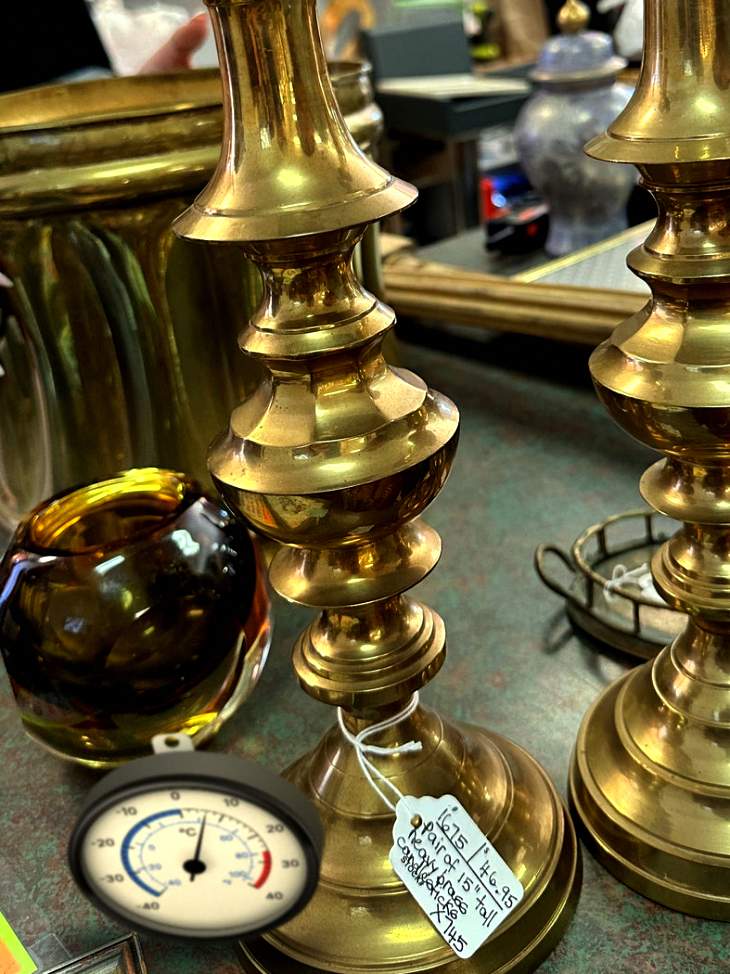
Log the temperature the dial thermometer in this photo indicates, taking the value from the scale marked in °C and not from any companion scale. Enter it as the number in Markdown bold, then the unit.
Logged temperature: **6** °C
